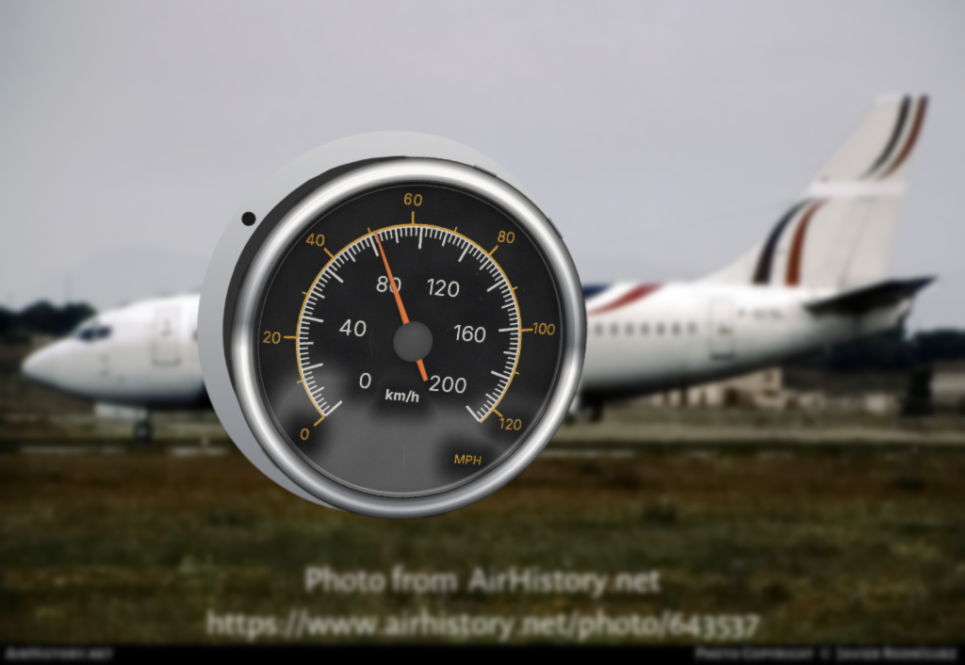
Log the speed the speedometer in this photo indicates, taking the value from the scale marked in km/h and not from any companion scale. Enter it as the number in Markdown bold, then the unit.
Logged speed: **82** km/h
